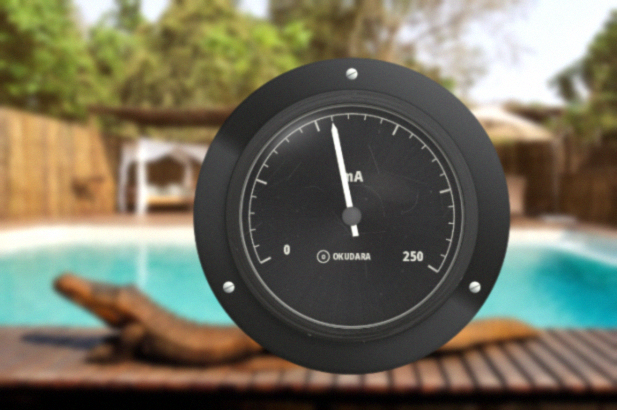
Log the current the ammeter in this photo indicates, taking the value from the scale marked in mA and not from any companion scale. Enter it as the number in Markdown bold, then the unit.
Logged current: **110** mA
